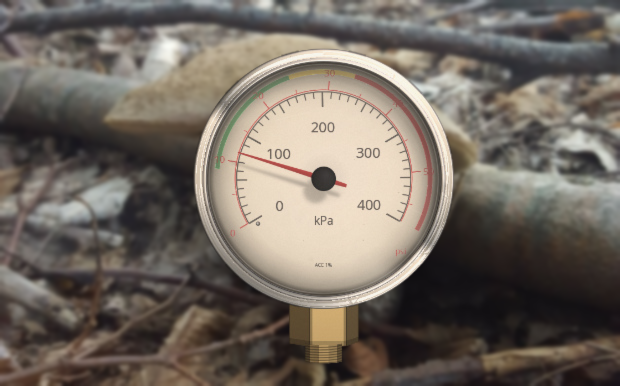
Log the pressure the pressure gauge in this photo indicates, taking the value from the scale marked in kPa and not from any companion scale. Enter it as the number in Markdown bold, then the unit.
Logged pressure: **80** kPa
